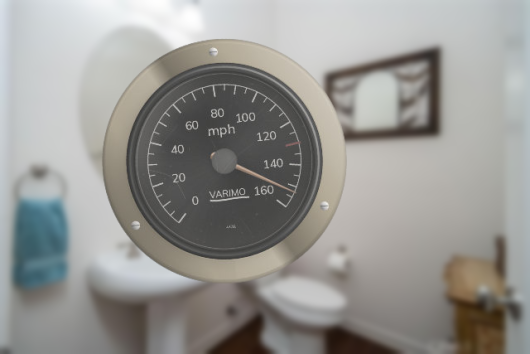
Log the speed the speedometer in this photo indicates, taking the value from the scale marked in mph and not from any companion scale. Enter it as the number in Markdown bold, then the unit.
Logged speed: **152.5** mph
